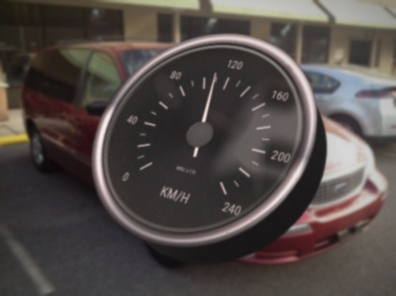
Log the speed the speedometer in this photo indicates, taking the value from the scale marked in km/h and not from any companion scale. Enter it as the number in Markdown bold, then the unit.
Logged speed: **110** km/h
